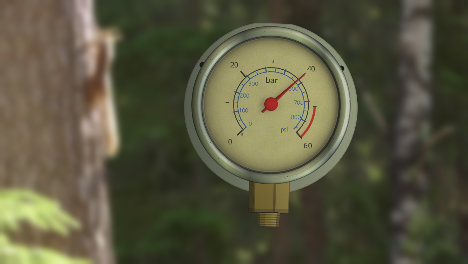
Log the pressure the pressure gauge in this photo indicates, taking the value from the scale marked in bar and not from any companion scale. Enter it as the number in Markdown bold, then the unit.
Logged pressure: **40** bar
